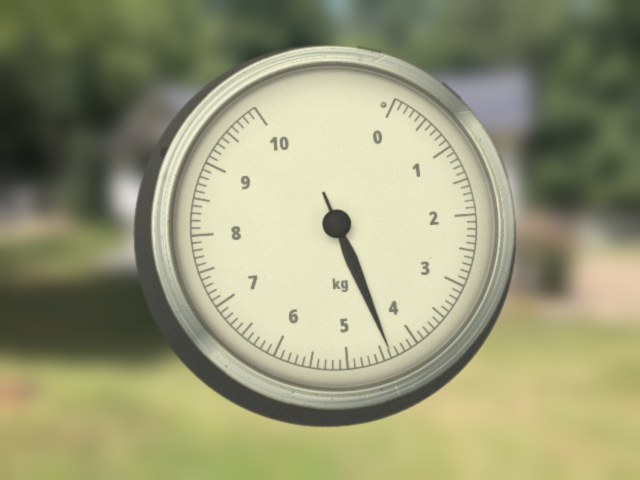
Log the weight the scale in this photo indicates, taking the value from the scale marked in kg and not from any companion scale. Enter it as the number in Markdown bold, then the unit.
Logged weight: **4.4** kg
